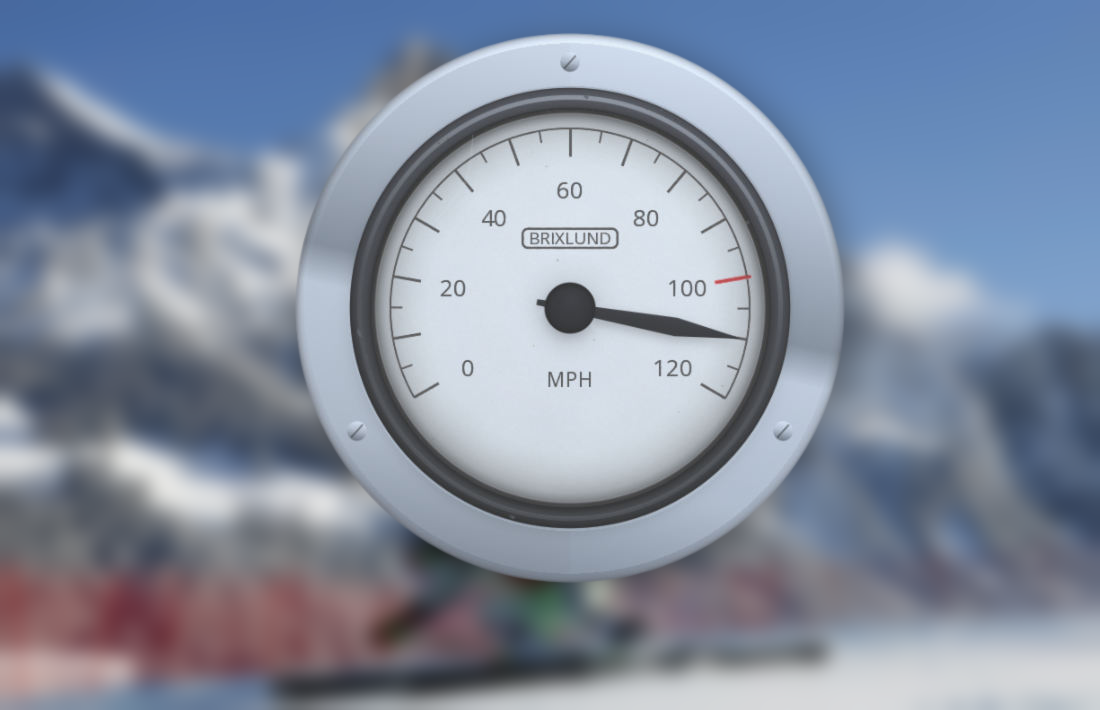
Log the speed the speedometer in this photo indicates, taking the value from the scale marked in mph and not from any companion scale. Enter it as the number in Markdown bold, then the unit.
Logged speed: **110** mph
